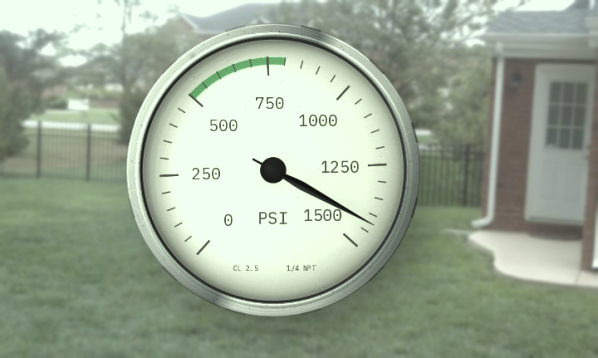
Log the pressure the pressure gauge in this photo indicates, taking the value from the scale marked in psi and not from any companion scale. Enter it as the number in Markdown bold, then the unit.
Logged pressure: **1425** psi
